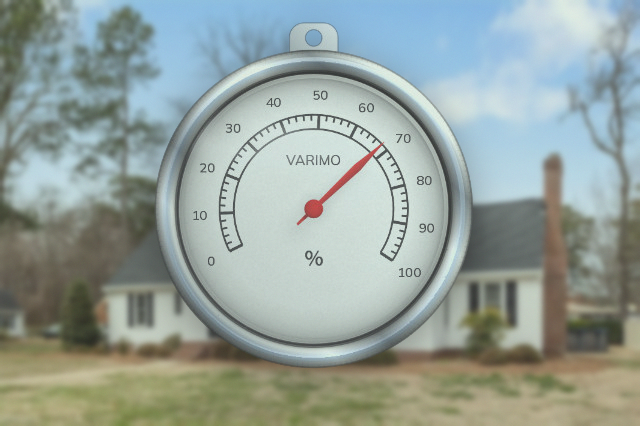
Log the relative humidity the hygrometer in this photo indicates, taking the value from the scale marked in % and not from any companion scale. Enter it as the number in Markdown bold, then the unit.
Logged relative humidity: **68** %
